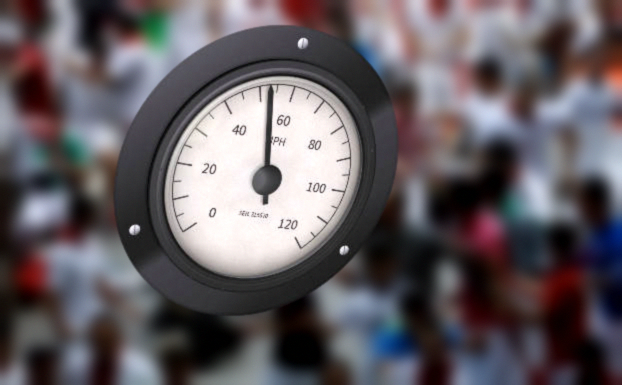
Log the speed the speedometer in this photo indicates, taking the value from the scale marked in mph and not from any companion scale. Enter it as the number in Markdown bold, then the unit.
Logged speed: **52.5** mph
